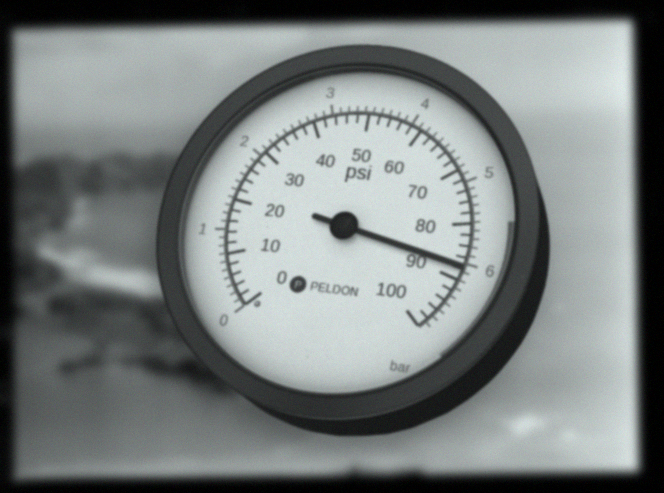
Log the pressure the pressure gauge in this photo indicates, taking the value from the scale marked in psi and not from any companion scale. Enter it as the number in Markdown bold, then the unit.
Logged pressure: **88** psi
